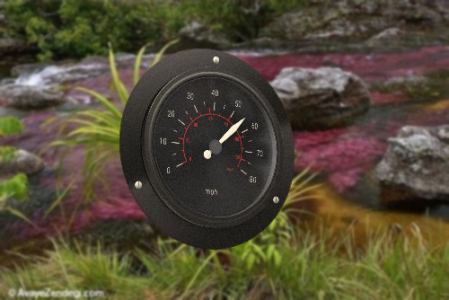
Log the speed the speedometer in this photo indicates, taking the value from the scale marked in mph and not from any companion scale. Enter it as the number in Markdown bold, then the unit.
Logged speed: **55** mph
